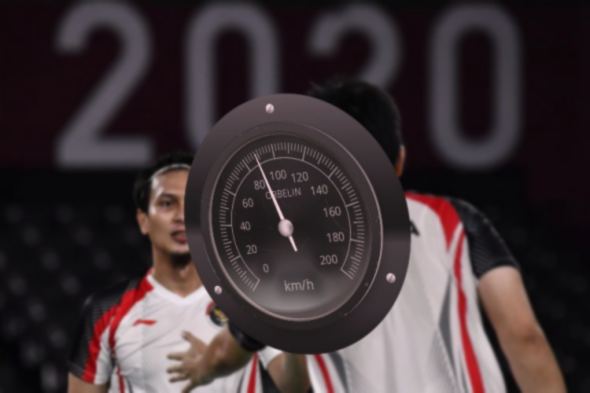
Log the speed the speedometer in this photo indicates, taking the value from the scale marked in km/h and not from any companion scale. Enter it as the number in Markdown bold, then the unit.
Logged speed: **90** km/h
